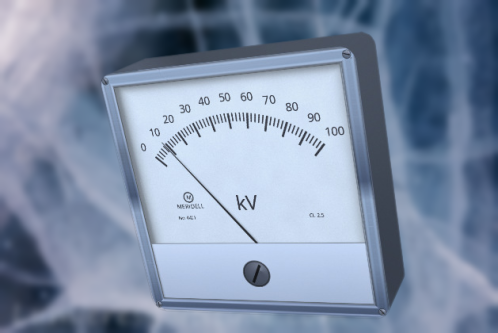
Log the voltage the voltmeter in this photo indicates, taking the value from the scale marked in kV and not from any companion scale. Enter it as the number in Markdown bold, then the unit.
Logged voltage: **10** kV
